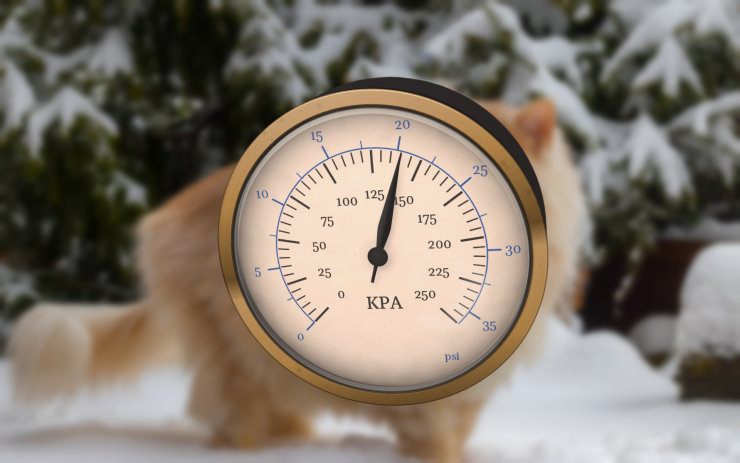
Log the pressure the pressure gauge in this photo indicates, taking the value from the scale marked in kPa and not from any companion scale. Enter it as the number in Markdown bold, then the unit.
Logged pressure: **140** kPa
